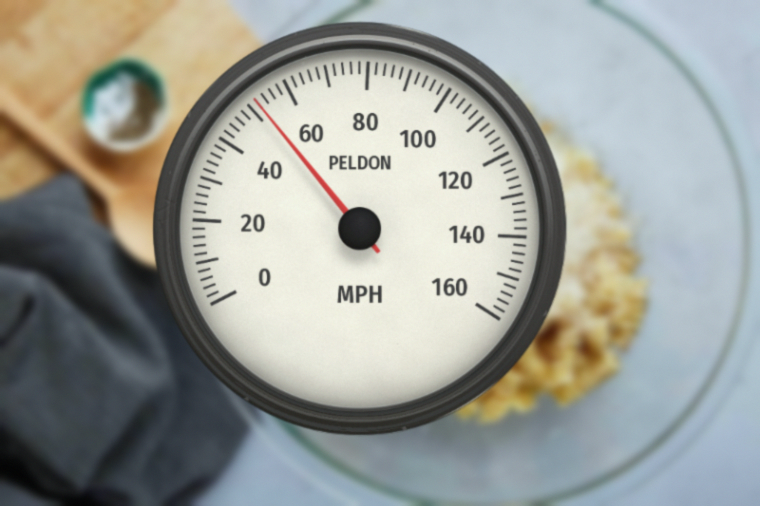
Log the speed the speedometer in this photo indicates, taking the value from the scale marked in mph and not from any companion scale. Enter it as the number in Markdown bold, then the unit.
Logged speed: **52** mph
